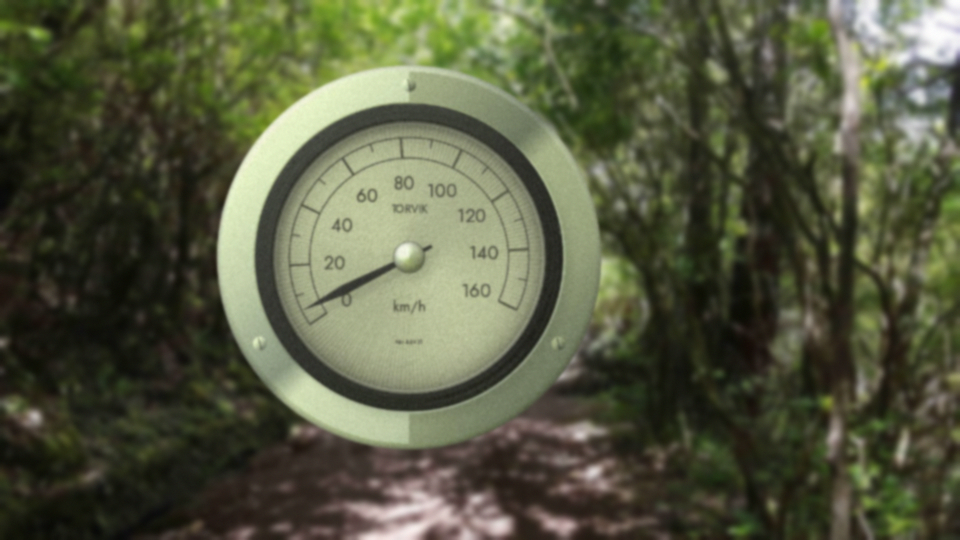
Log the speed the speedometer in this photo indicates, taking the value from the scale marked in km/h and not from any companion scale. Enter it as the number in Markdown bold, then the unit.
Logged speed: **5** km/h
